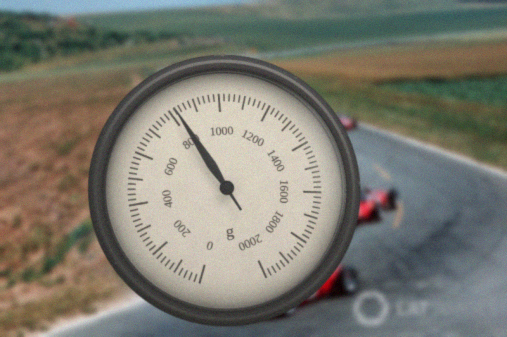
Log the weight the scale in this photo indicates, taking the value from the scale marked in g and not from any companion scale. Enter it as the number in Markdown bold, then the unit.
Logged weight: **820** g
